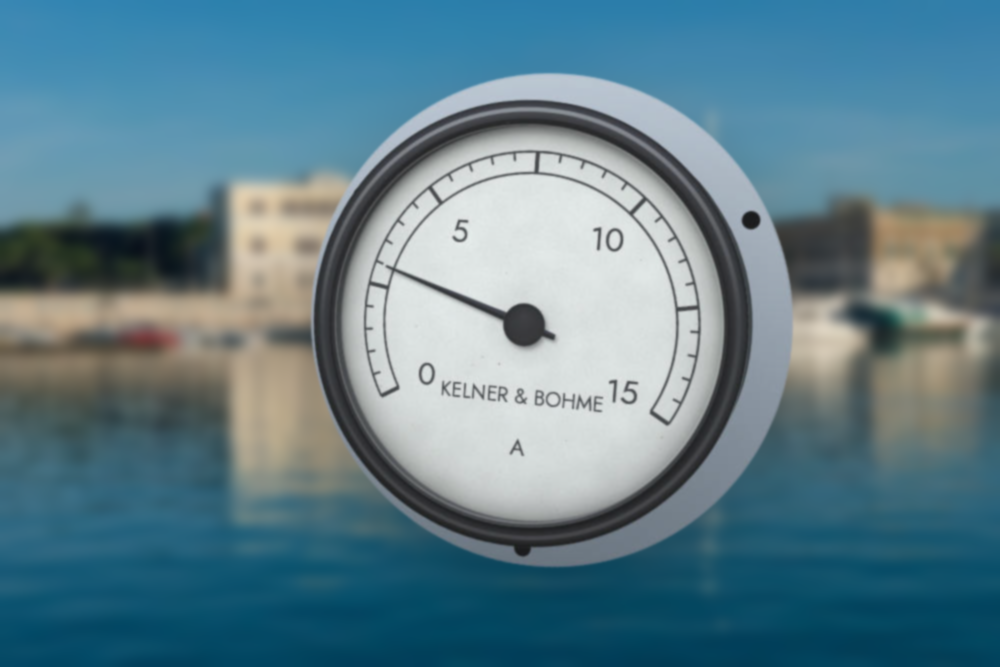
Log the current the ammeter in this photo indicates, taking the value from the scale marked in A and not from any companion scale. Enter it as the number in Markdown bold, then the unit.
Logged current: **3** A
